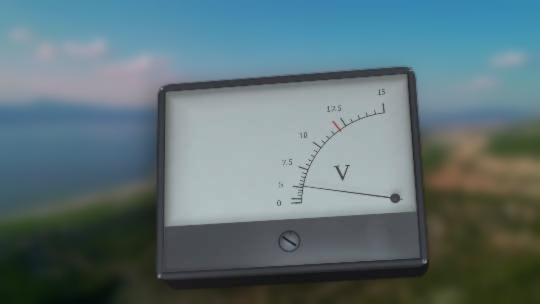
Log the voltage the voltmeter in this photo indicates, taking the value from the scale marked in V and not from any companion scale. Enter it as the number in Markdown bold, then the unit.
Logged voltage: **5** V
